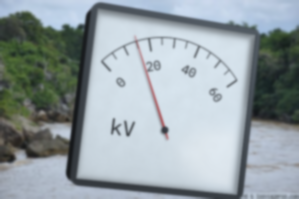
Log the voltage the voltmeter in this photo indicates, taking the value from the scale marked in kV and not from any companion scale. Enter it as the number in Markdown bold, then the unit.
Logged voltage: **15** kV
